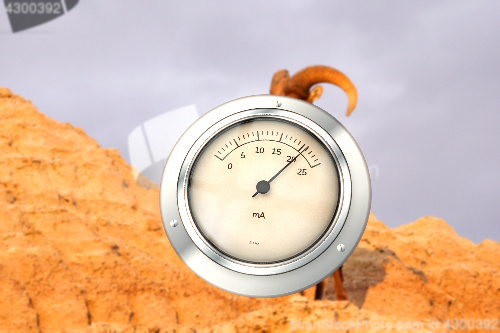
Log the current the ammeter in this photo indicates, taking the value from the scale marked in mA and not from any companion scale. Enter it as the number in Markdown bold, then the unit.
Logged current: **21** mA
